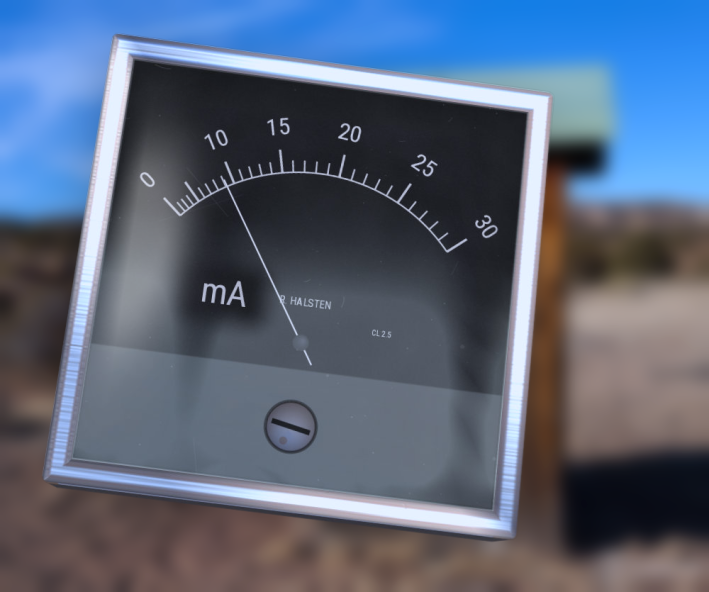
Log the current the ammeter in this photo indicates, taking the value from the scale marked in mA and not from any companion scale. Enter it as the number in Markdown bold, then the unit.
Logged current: **9** mA
